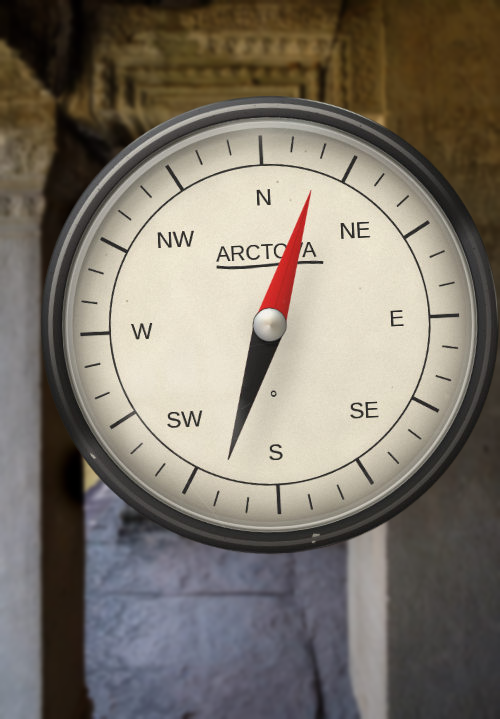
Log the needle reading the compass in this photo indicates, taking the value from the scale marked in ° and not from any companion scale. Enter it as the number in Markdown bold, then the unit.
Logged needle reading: **20** °
